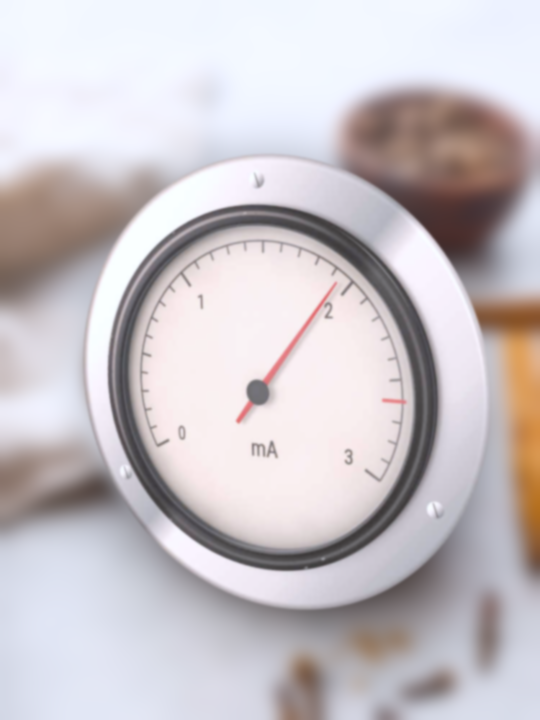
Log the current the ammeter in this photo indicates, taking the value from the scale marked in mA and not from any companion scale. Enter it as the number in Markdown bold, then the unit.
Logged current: **1.95** mA
